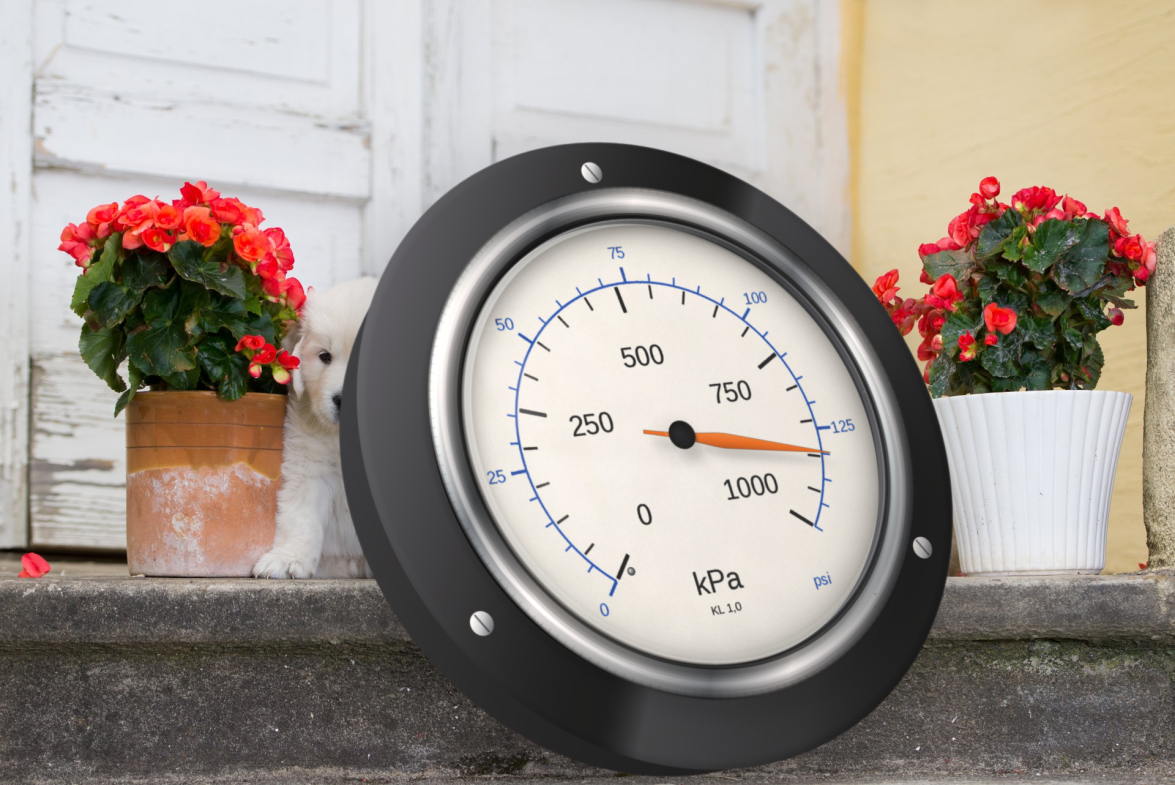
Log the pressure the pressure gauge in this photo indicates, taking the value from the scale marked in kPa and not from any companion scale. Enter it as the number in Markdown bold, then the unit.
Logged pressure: **900** kPa
